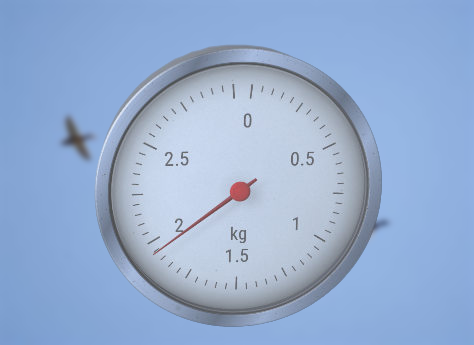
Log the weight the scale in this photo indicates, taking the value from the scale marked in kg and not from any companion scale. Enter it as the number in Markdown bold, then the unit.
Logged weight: **1.95** kg
